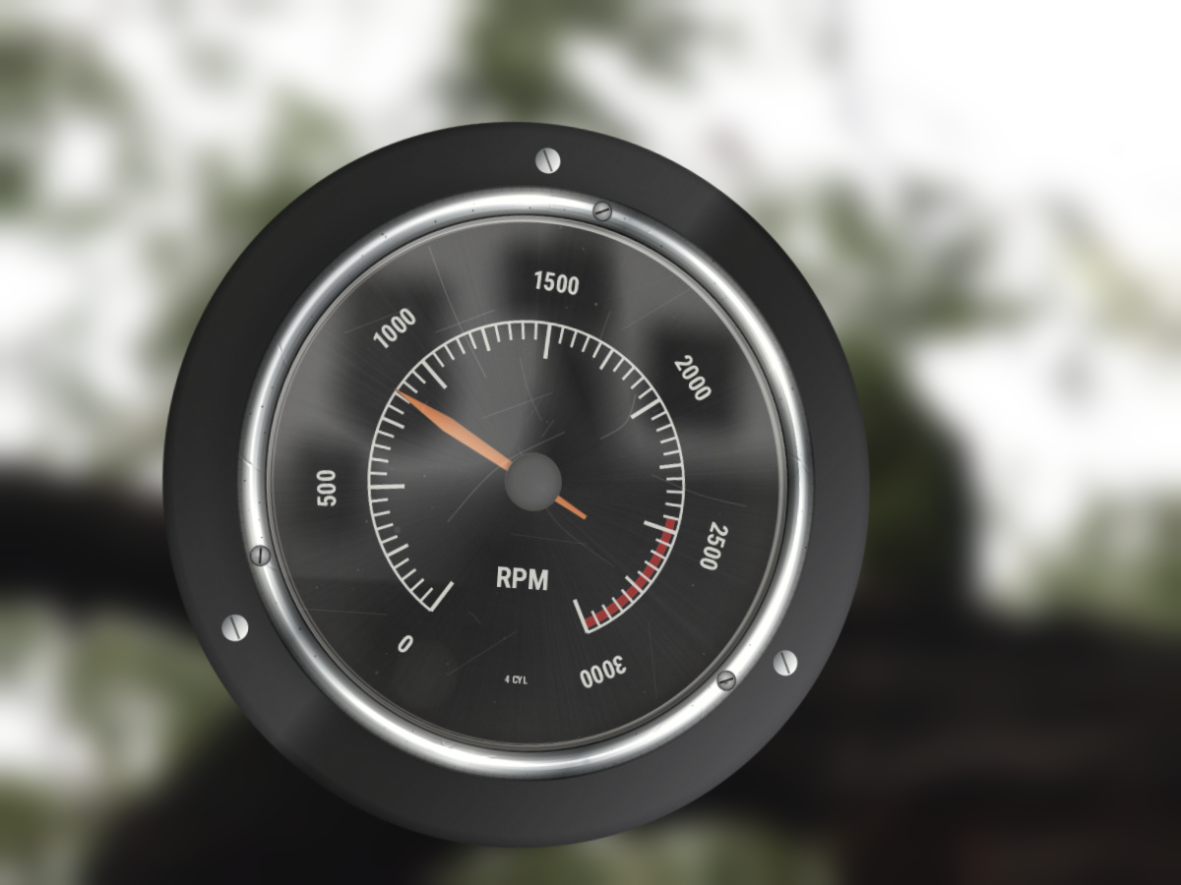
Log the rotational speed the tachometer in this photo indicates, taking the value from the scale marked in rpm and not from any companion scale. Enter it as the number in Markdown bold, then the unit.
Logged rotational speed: **850** rpm
